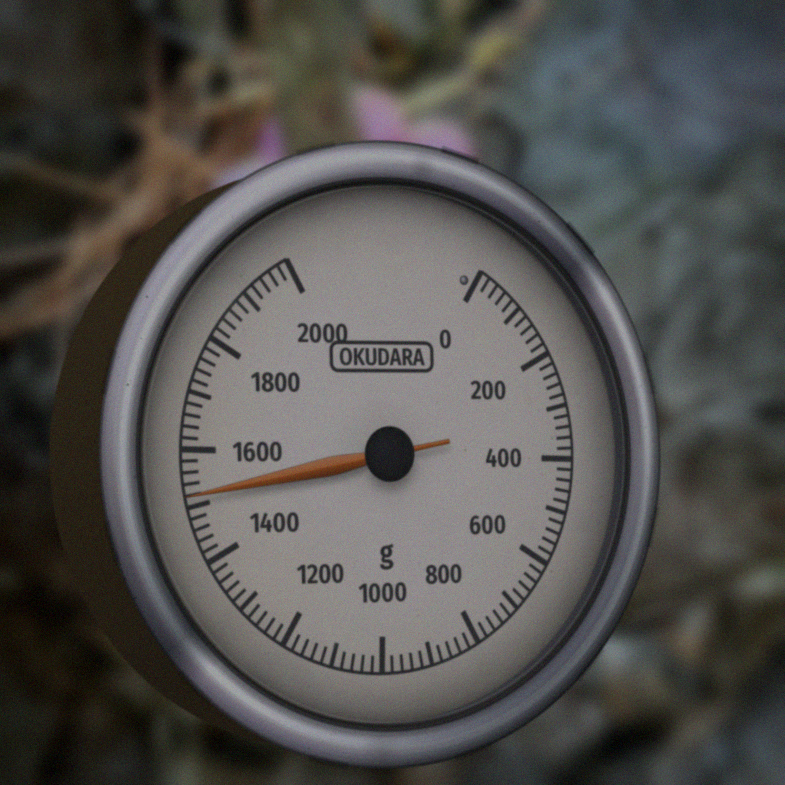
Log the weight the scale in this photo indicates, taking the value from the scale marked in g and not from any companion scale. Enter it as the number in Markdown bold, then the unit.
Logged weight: **1520** g
